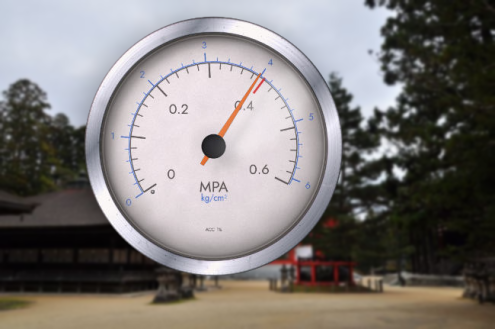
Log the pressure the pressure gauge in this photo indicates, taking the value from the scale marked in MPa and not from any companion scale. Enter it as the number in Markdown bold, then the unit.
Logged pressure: **0.39** MPa
